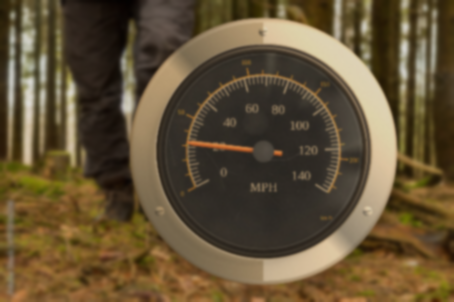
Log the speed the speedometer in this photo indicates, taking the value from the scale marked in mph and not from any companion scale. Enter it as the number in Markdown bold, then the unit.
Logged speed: **20** mph
